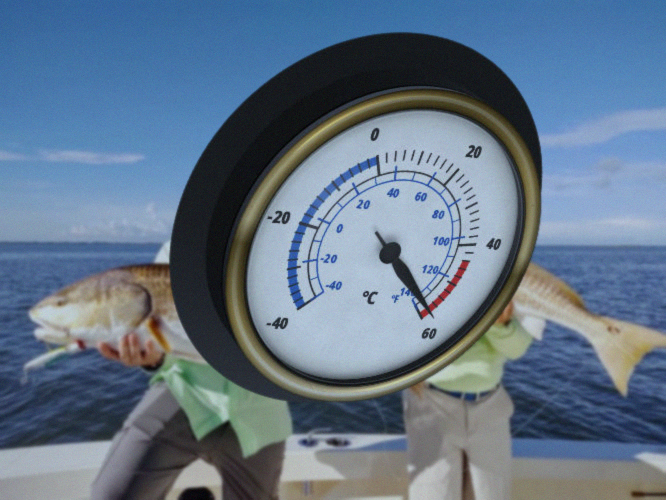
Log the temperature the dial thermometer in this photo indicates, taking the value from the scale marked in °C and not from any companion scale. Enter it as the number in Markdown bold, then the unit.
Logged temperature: **58** °C
